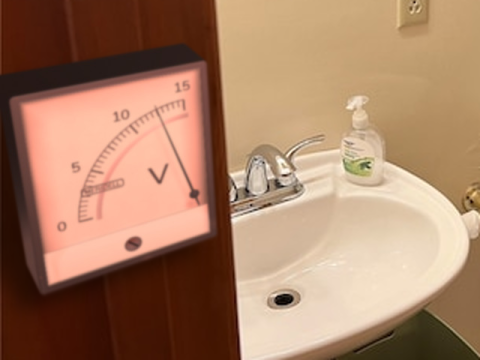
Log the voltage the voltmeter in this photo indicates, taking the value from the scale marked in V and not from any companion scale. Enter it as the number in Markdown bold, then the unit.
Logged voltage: **12.5** V
